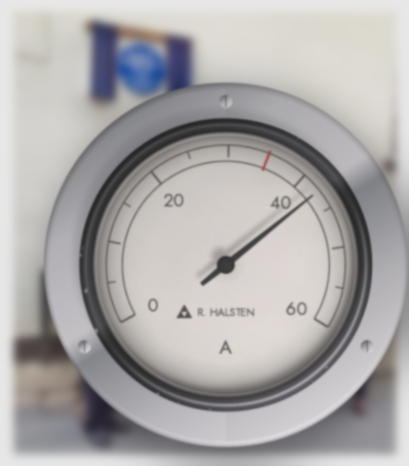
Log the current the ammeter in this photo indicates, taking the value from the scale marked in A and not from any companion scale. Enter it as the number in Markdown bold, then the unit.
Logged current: **42.5** A
